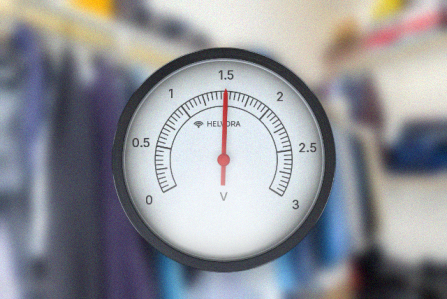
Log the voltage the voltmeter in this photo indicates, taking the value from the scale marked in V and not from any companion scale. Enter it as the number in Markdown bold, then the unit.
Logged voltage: **1.5** V
